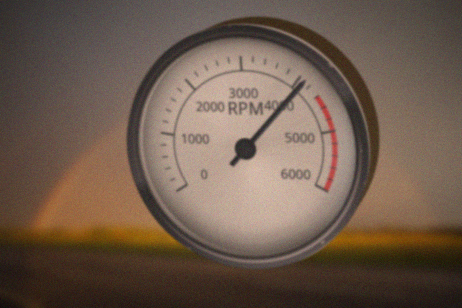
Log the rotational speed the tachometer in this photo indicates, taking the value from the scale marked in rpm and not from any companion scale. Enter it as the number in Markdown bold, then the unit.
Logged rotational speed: **4100** rpm
